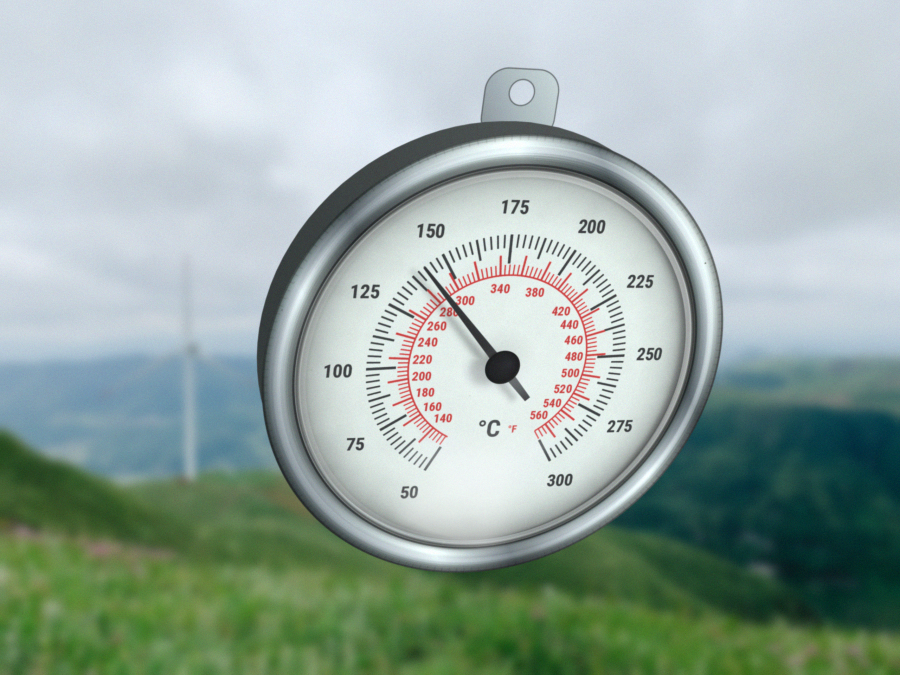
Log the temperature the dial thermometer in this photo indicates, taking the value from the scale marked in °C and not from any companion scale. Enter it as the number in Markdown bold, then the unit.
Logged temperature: **142.5** °C
